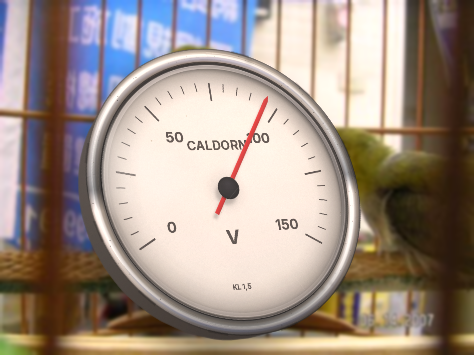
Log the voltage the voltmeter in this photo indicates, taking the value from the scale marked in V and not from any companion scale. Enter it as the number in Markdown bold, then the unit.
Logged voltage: **95** V
